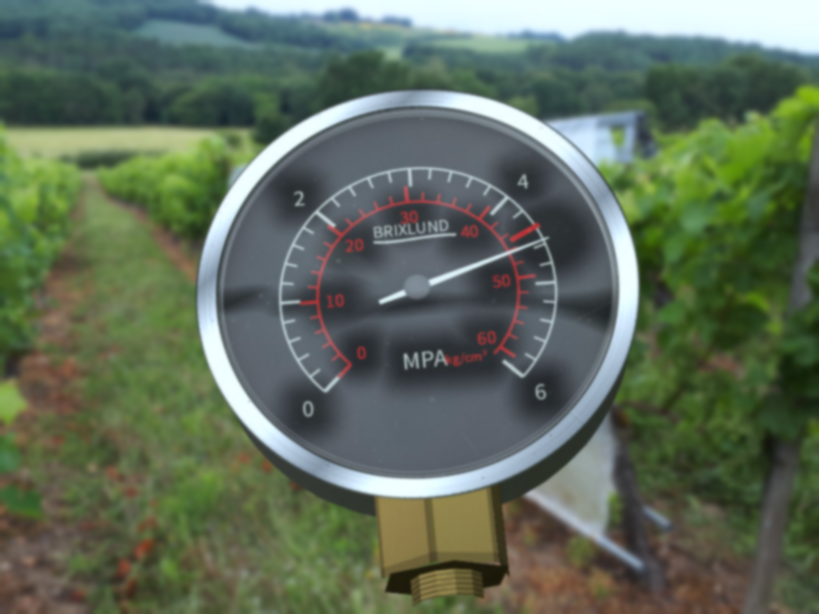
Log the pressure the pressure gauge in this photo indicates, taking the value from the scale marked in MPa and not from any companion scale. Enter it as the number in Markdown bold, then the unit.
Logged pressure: **4.6** MPa
